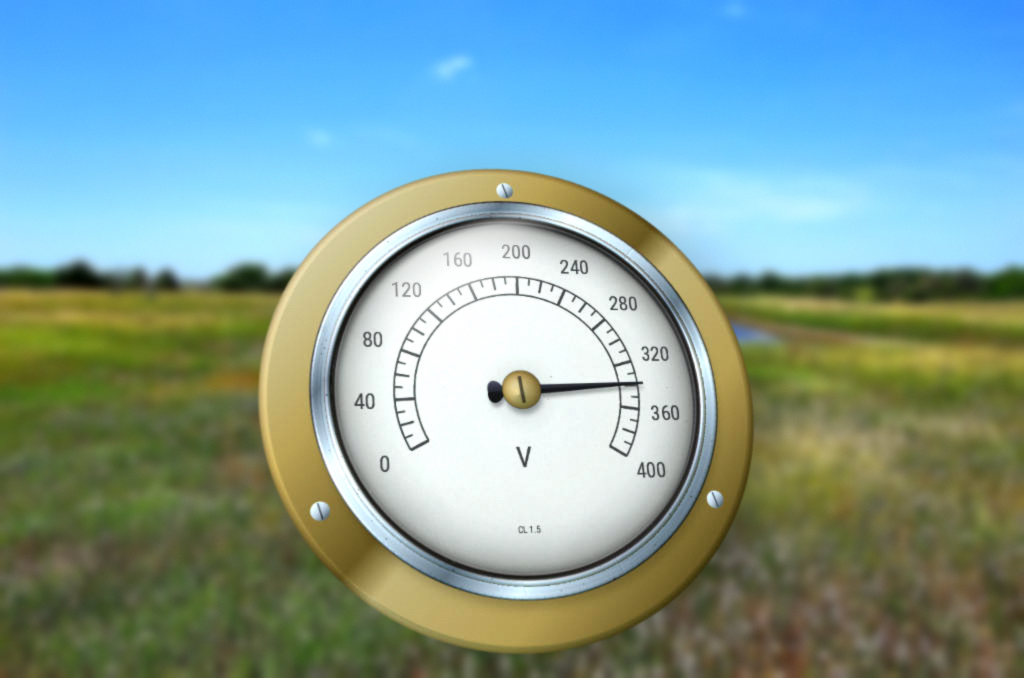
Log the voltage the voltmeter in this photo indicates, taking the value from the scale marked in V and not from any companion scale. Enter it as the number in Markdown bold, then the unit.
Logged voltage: **340** V
